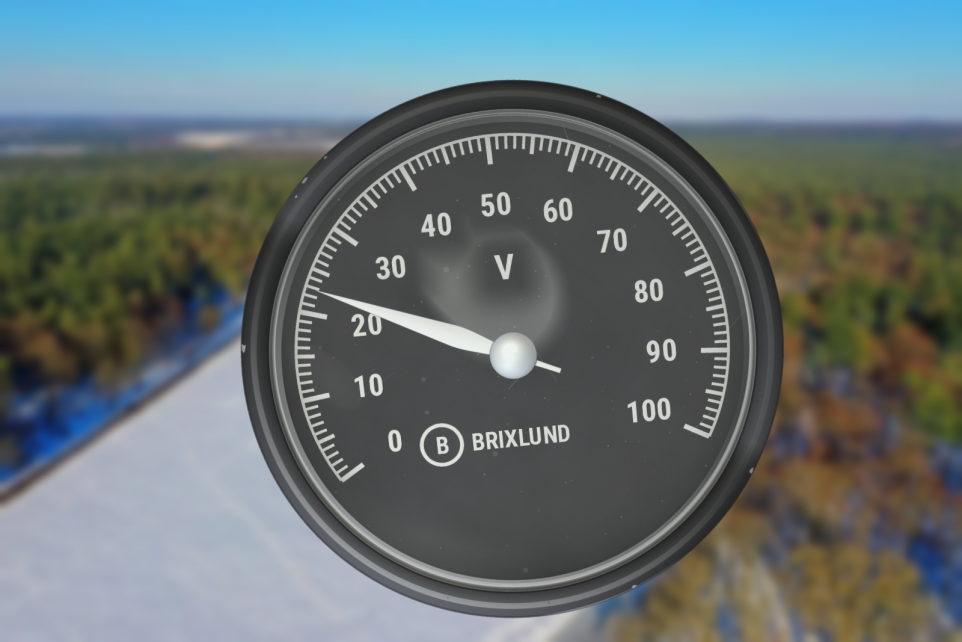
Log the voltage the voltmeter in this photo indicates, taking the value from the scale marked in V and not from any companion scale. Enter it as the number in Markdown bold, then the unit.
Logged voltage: **23** V
